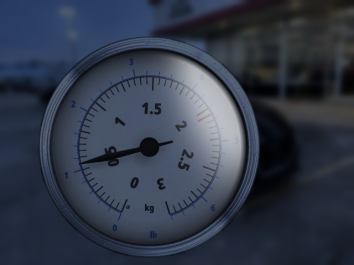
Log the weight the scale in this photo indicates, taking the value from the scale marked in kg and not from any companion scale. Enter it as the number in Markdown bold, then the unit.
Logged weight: **0.5** kg
